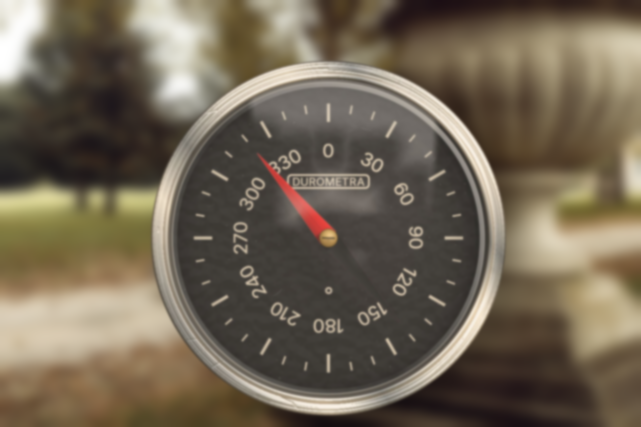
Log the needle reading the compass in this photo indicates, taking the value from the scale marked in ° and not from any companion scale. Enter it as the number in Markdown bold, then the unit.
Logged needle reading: **320** °
